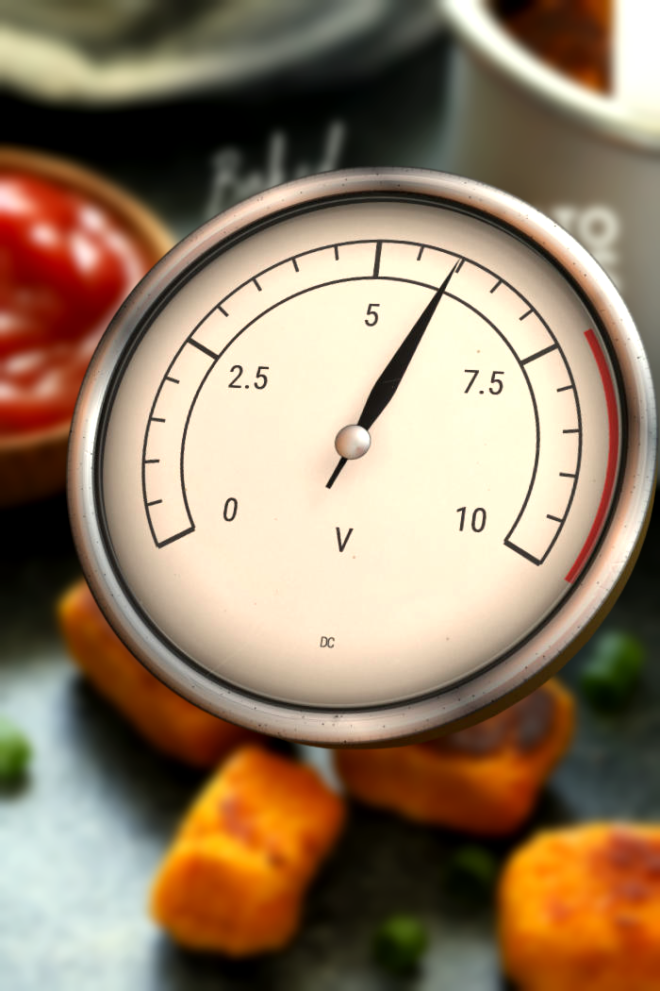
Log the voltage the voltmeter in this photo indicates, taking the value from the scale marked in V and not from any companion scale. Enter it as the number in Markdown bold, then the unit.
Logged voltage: **6** V
